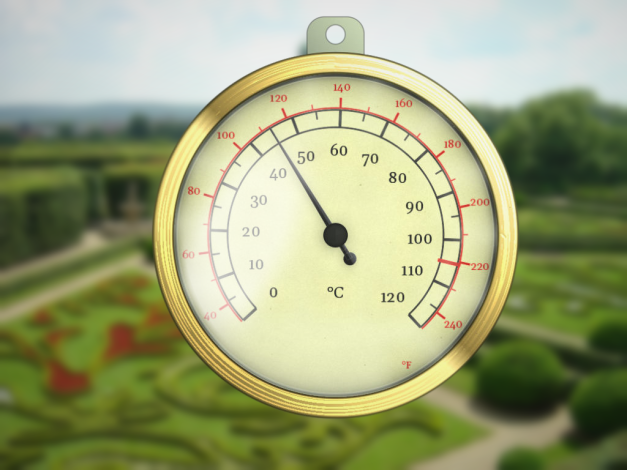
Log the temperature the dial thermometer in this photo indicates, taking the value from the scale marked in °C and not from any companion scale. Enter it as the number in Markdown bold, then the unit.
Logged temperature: **45** °C
